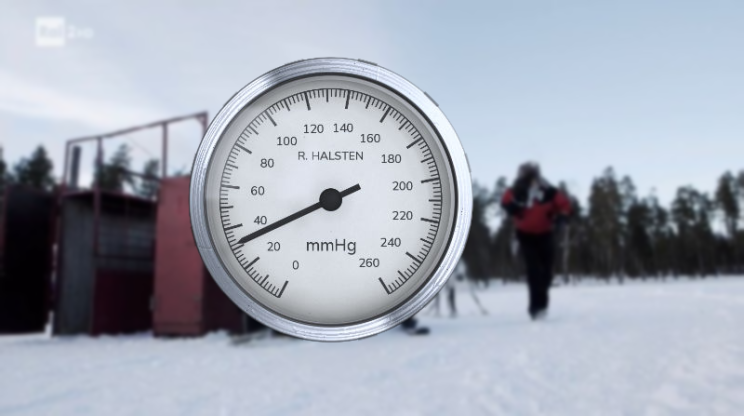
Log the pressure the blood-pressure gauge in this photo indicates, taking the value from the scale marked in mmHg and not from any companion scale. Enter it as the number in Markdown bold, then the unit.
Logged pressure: **32** mmHg
